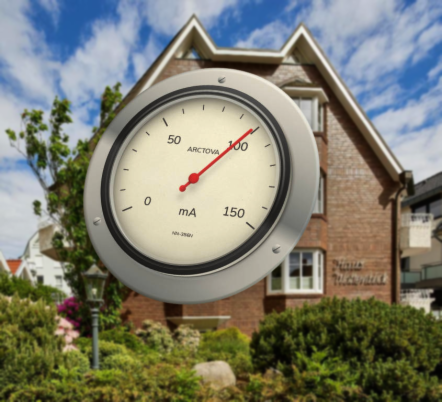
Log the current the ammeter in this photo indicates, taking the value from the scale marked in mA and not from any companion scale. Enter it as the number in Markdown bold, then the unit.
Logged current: **100** mA
